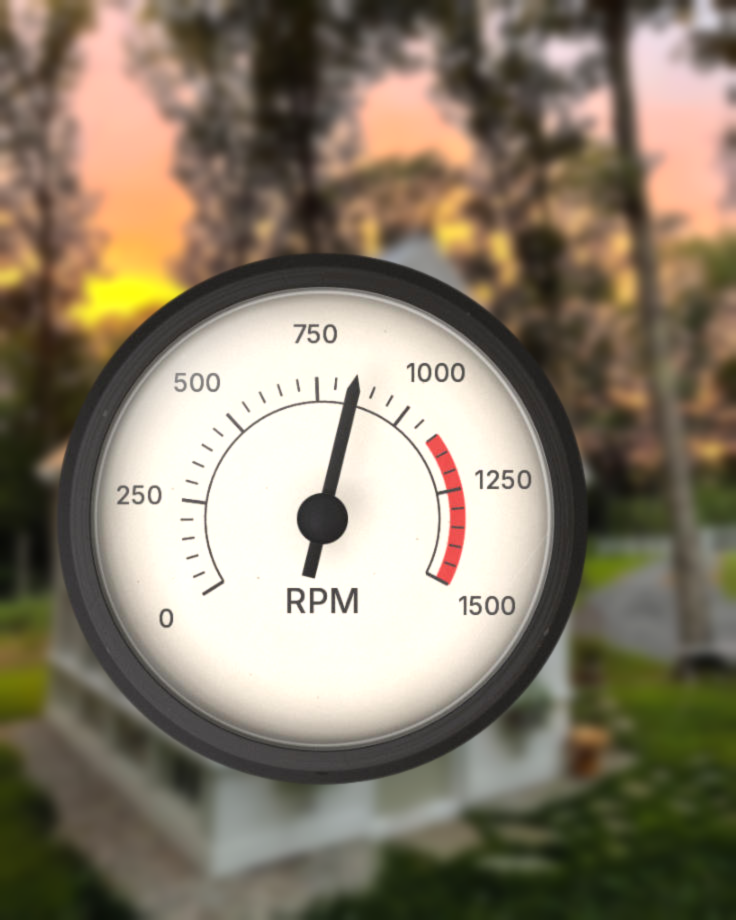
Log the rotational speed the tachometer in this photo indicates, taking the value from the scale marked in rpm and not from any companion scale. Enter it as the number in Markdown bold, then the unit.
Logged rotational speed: **850** rpm
